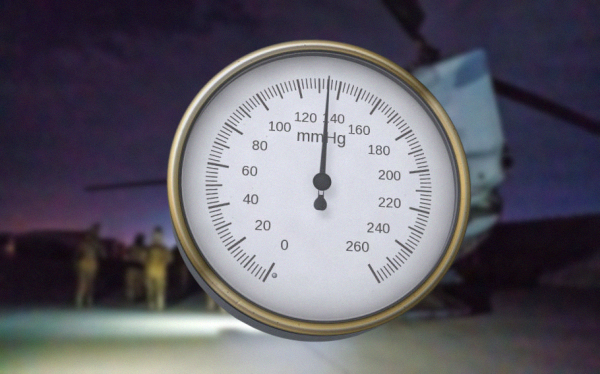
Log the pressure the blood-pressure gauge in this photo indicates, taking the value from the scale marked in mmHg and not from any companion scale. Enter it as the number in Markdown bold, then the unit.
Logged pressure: **134** mmHg
